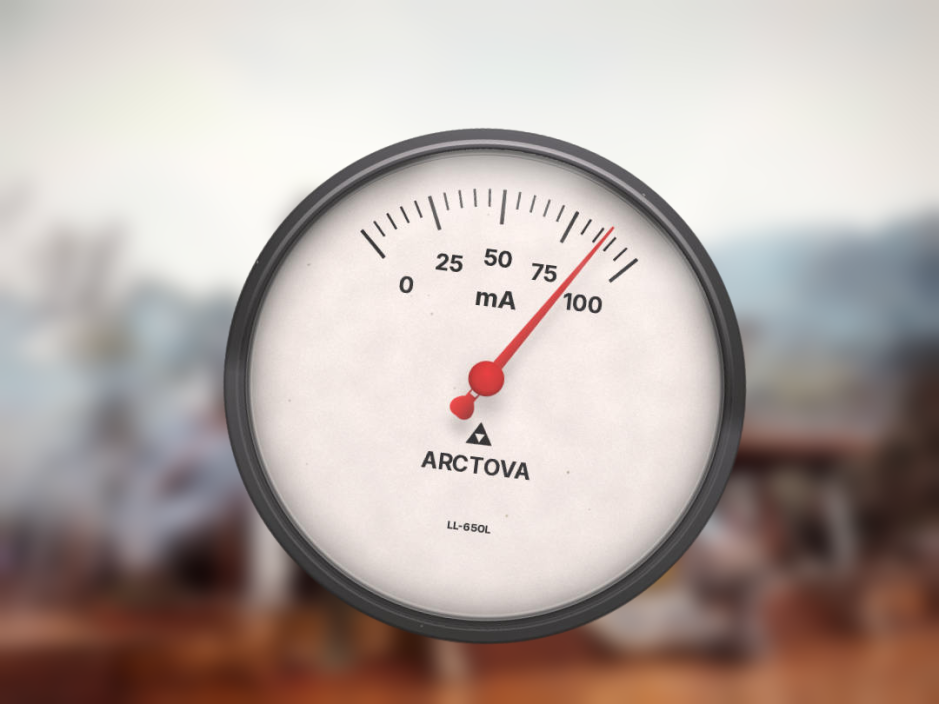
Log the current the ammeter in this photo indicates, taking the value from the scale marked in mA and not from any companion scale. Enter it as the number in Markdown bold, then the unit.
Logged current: **87.5** mA
